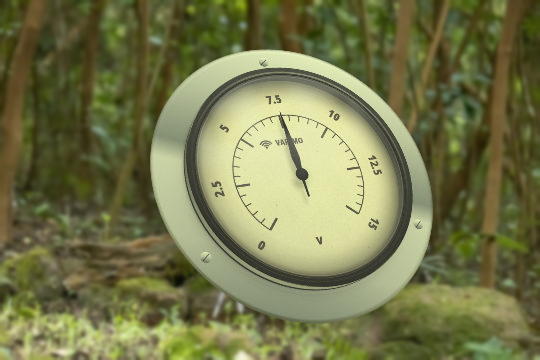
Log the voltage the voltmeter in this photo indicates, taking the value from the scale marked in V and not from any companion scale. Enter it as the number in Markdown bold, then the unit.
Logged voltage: **7.5** V
